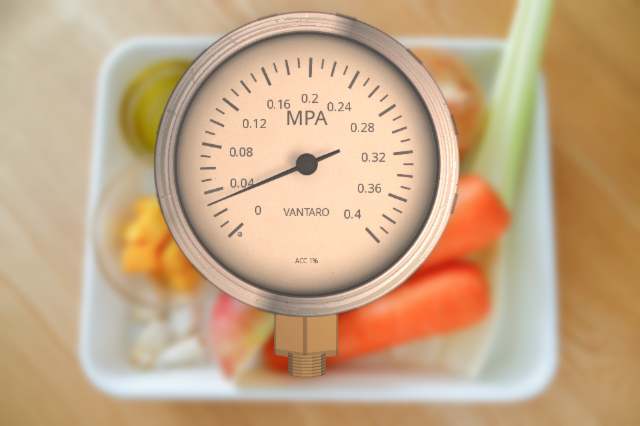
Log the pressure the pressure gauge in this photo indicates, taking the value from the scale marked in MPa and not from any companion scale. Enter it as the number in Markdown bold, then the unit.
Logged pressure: **0.03** MPa
